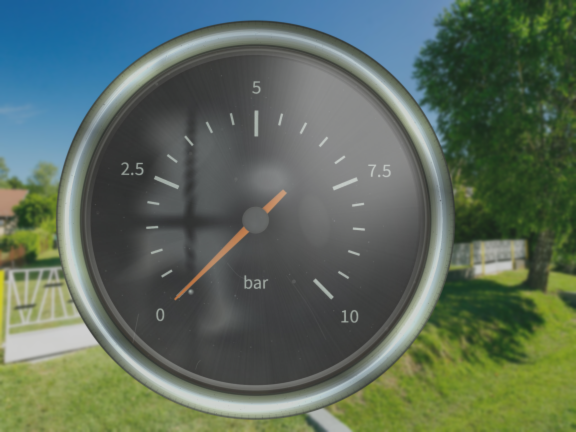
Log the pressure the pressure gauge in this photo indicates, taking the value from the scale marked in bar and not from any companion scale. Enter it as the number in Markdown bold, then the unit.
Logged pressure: **0** bar
